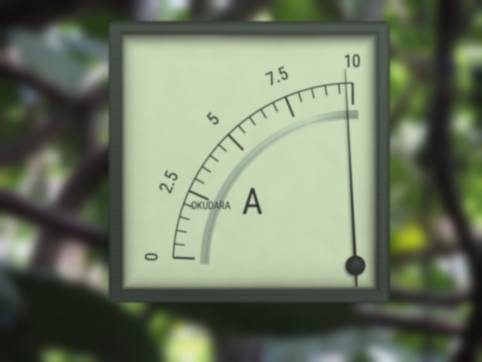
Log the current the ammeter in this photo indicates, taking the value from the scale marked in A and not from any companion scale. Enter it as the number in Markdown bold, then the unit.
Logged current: **9.75** A
